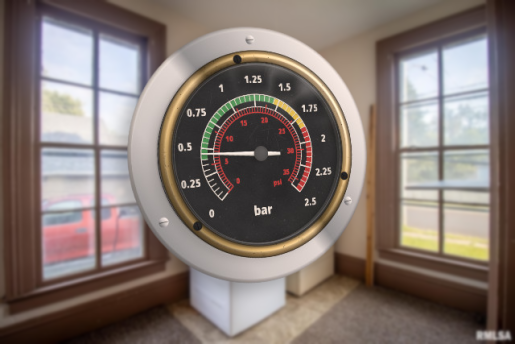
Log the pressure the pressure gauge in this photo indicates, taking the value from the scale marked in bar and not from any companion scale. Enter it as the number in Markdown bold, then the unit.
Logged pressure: **0.45** bar
